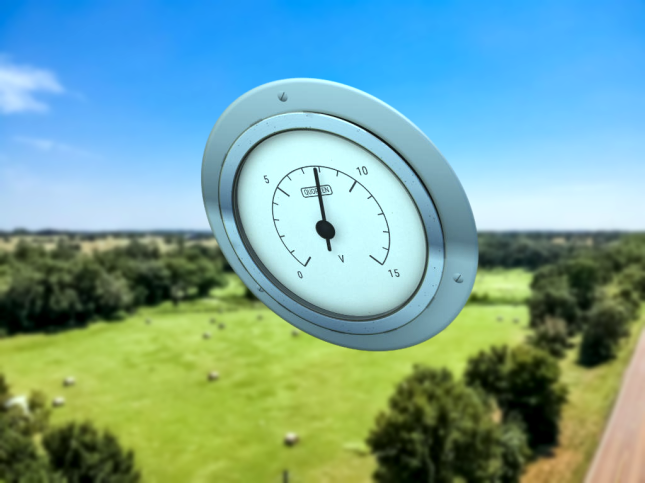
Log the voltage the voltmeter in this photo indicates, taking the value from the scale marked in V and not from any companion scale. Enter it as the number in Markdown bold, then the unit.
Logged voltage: **8** V
